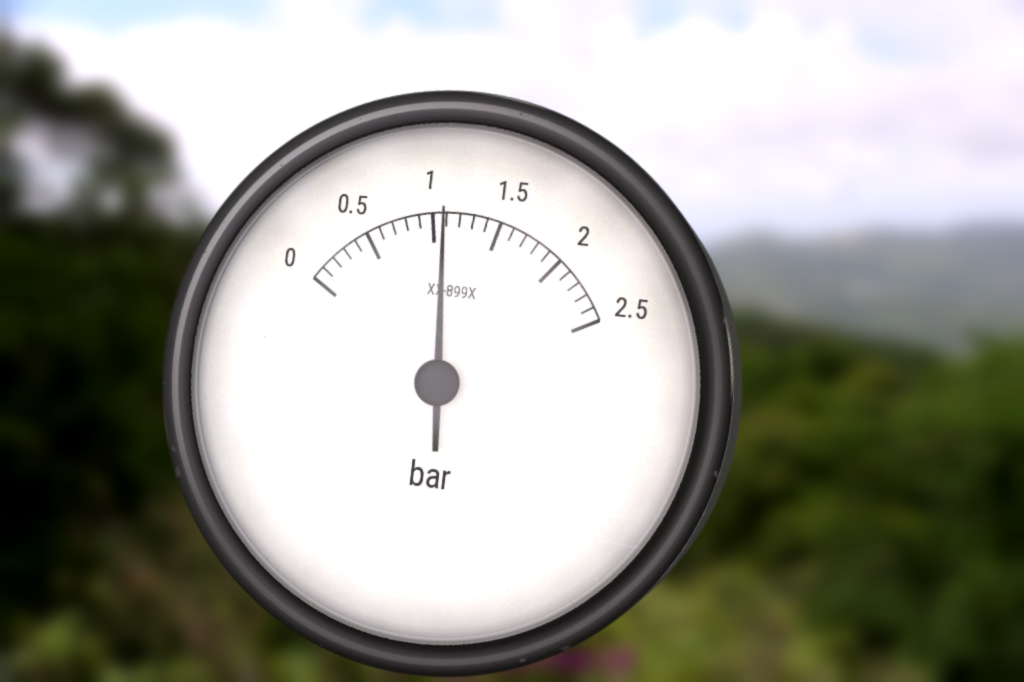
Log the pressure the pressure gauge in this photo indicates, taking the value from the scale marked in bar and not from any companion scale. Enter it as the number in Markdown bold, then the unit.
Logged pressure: **1.1** bar
